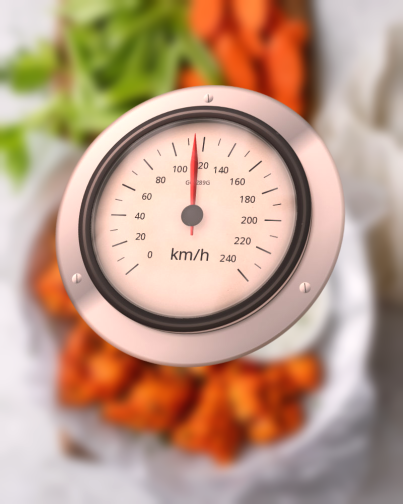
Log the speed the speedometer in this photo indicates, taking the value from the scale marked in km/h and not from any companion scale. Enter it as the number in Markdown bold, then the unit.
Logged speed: **115** km/h
